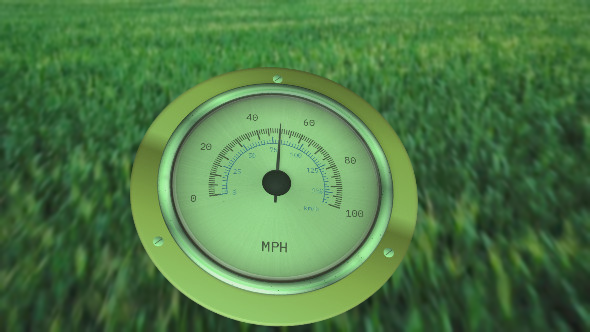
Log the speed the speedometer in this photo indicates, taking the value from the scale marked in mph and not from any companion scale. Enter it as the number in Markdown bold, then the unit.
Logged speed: **50** mph
